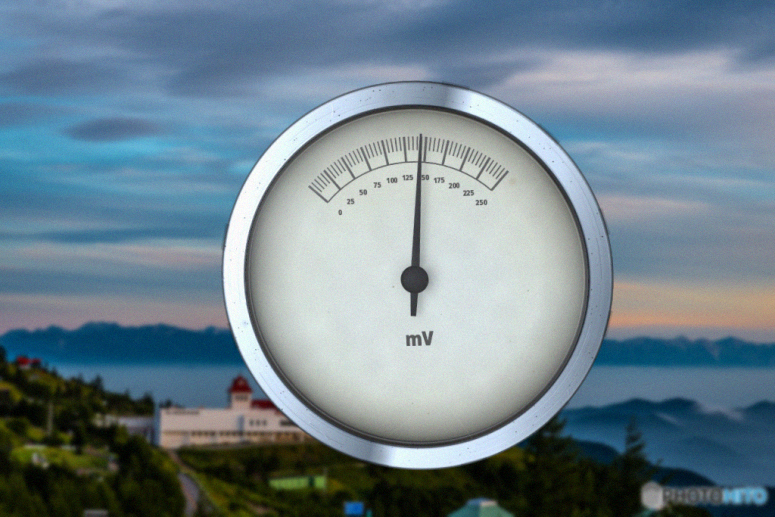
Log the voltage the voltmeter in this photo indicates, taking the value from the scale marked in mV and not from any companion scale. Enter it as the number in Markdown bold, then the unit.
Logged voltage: **145** mV
